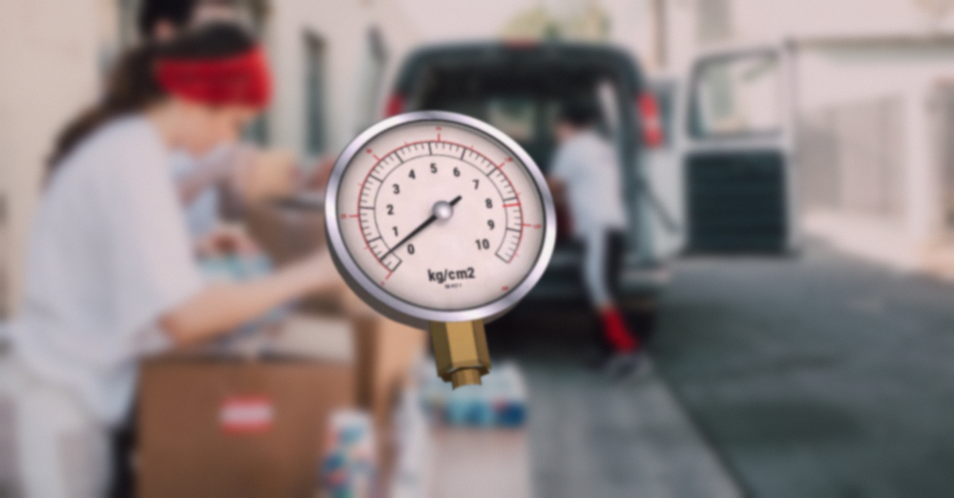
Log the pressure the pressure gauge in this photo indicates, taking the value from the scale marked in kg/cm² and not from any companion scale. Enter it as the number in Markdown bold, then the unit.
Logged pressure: **0.4** kg/cm²
